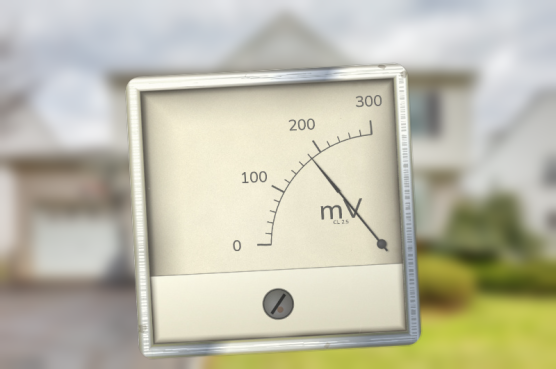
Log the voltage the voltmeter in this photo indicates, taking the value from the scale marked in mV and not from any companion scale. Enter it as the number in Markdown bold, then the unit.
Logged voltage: **180** mV
